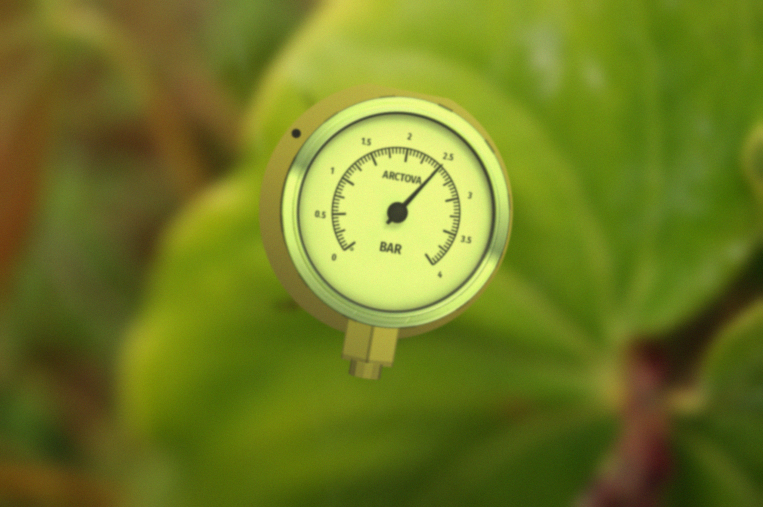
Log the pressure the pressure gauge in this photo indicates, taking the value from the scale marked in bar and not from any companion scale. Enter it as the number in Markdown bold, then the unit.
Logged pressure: **2.5** bar
